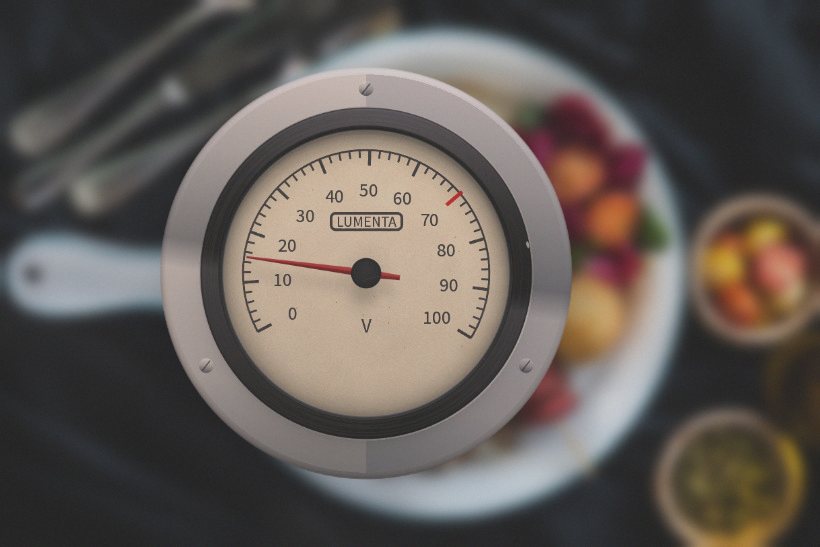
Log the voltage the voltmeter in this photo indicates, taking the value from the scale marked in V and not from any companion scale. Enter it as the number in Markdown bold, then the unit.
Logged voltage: **15** V
